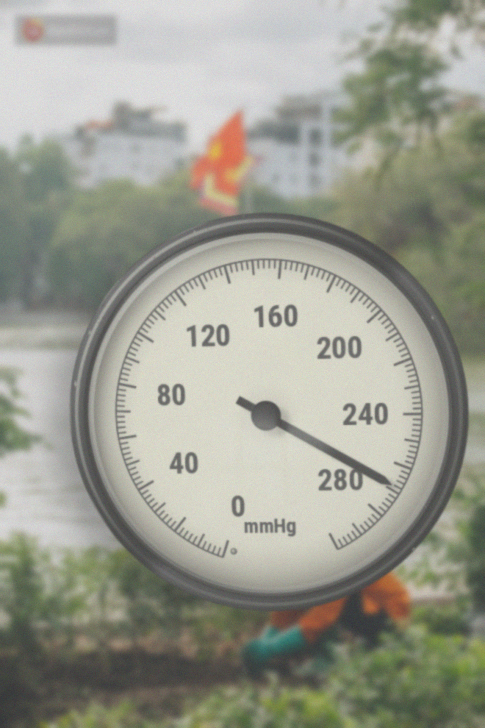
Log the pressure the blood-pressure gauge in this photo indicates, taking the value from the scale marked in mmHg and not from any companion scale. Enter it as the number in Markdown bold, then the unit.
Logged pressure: **268** mmHg
